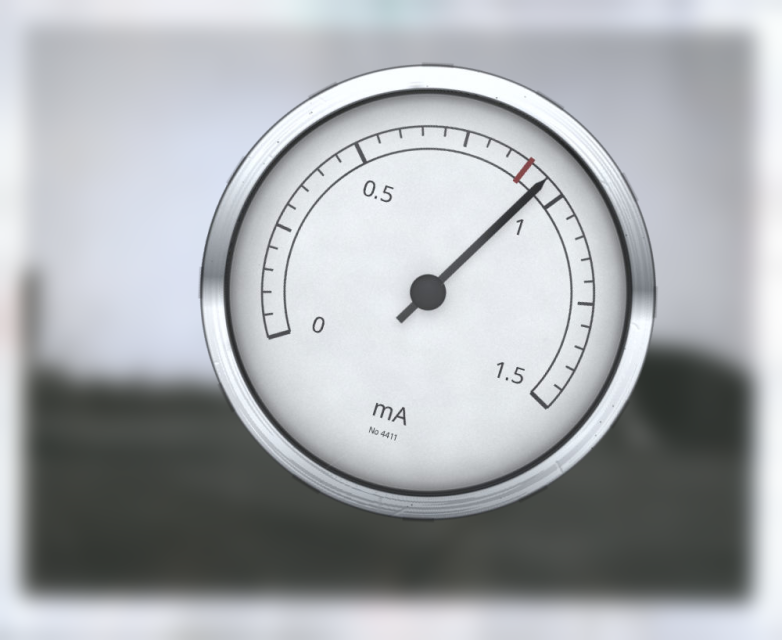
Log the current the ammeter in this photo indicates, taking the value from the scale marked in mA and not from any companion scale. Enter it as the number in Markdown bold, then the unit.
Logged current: **0.95** mA
